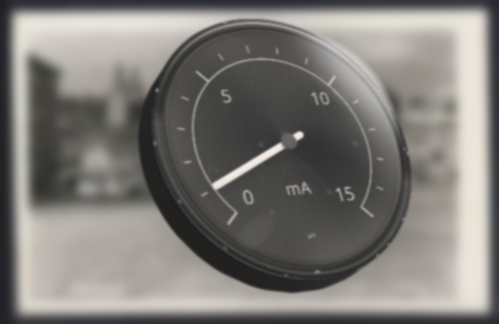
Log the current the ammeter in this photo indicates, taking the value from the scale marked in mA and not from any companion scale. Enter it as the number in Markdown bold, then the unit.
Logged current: **1** mA
